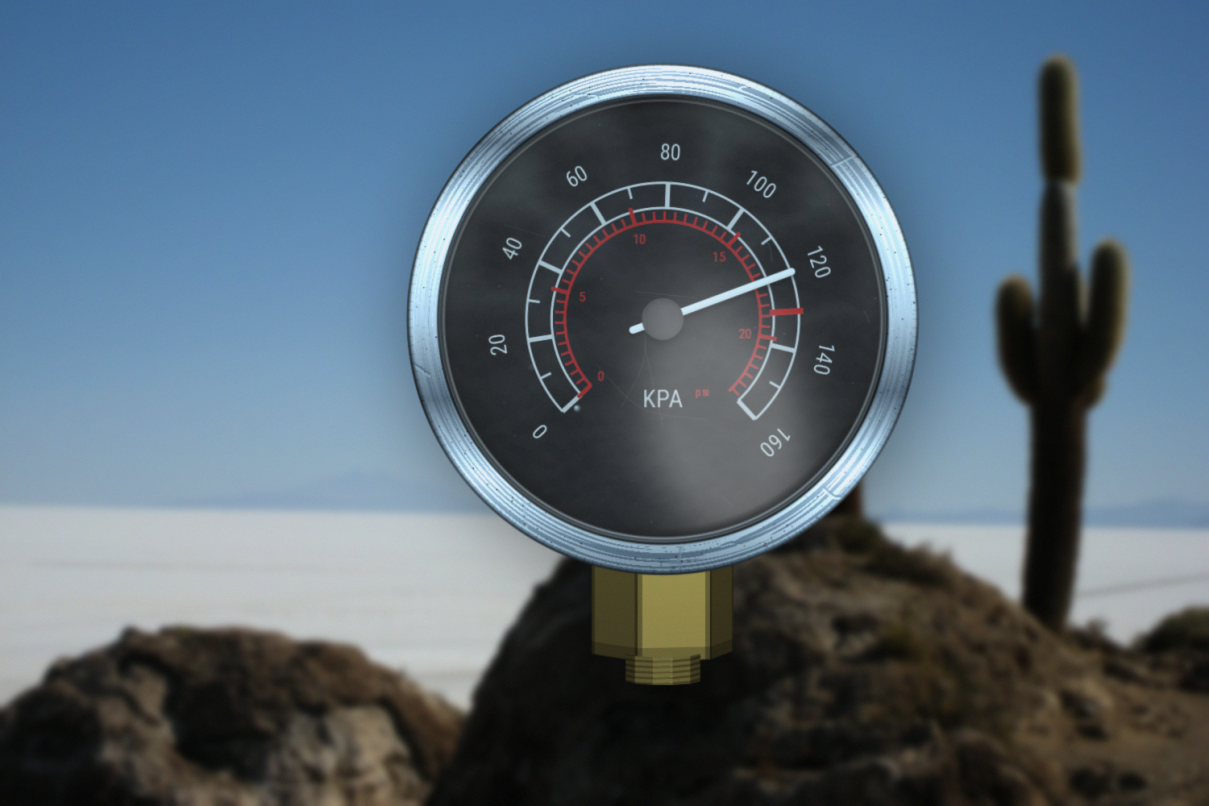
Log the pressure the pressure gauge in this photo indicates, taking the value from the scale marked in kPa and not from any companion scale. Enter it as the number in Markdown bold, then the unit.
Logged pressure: **120** kPa
